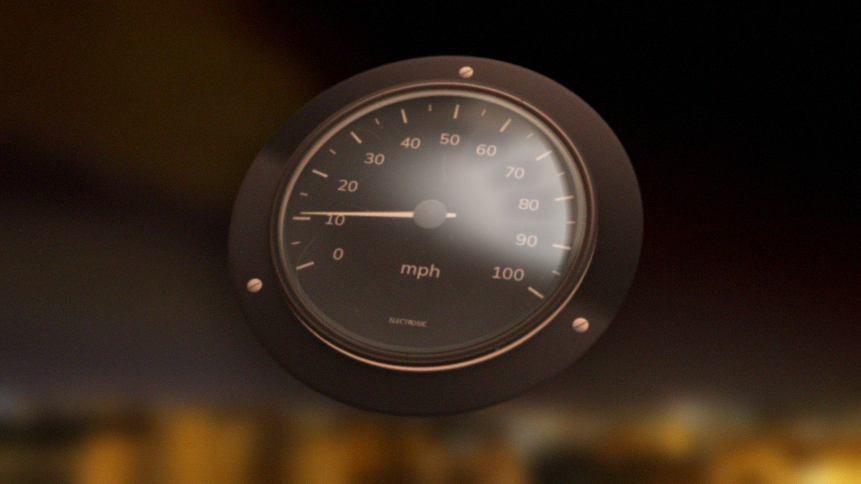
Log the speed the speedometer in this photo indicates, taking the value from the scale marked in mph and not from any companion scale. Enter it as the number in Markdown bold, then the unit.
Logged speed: **10** mph
